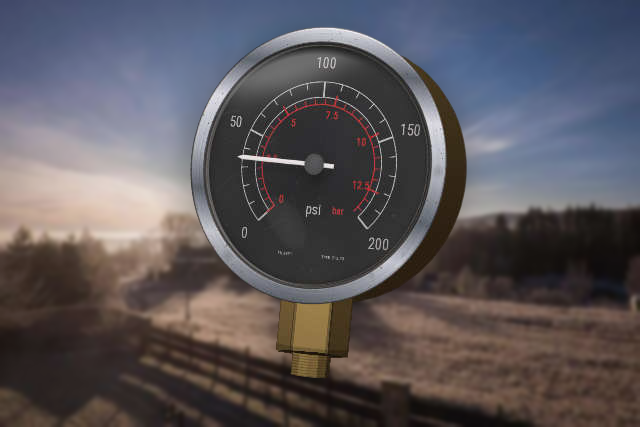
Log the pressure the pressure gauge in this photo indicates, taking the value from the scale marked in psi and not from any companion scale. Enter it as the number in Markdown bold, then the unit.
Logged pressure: **35** psi
